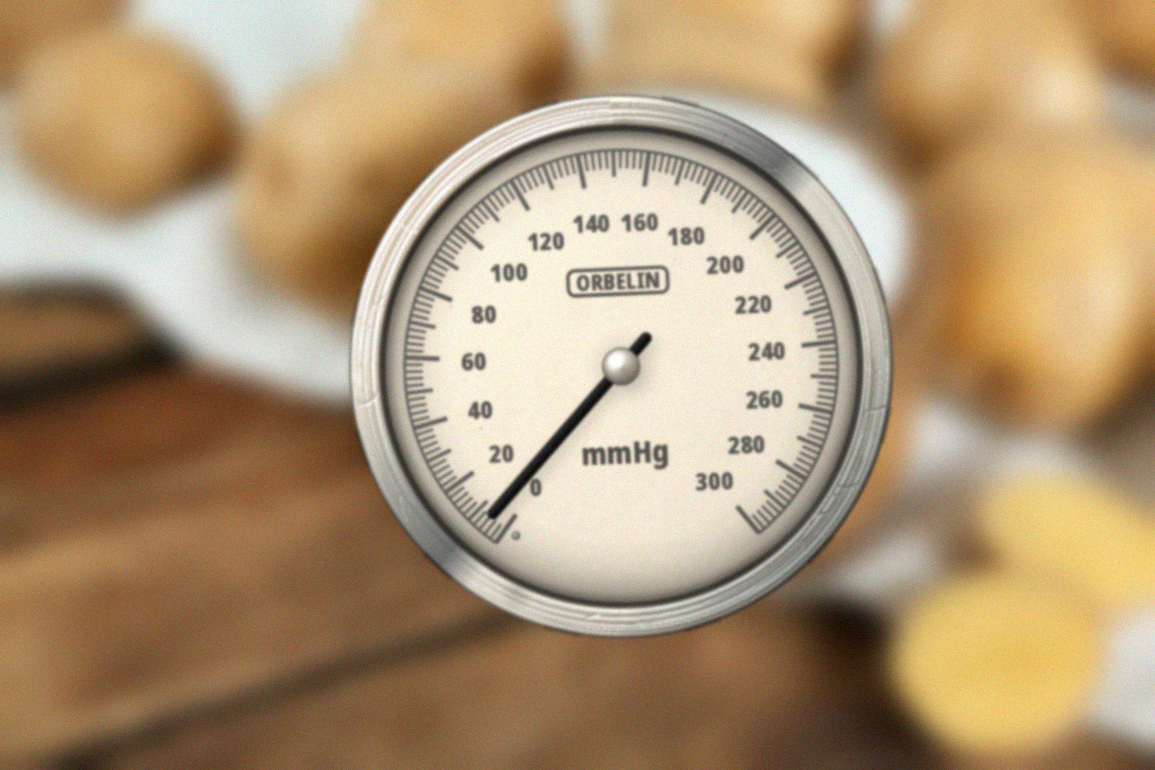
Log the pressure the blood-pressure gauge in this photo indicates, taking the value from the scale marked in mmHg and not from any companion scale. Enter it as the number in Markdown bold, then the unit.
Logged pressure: **6** mmHg
